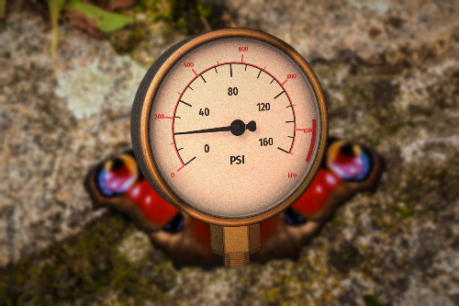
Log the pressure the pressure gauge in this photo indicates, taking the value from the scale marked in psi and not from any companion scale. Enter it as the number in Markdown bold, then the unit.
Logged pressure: **20** psi
